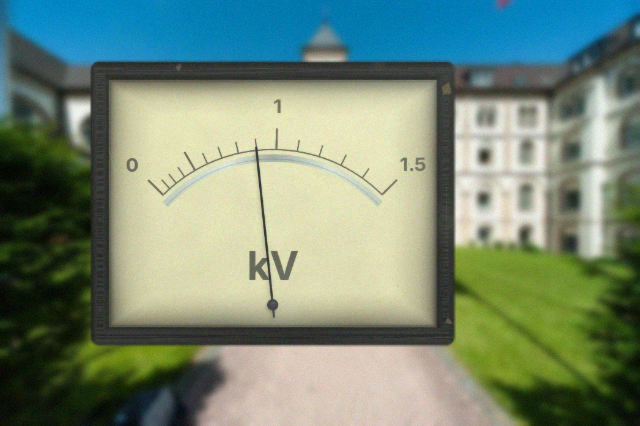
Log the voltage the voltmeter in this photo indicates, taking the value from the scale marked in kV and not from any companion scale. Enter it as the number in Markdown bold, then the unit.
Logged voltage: **0.9** kV
